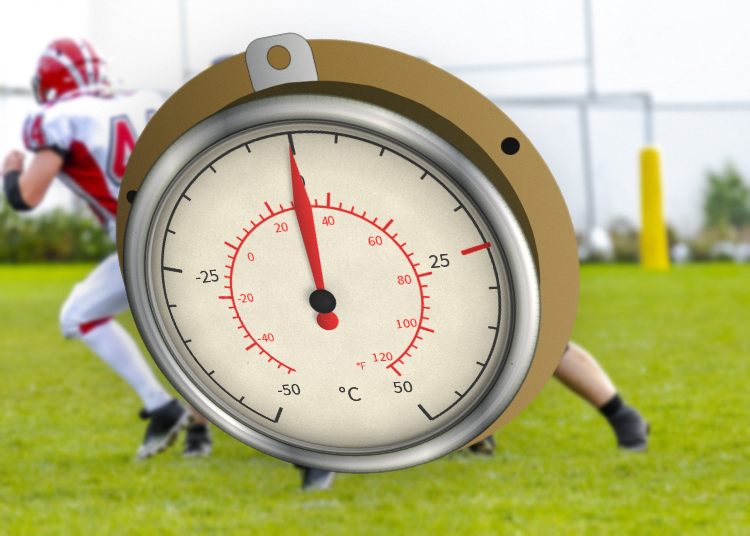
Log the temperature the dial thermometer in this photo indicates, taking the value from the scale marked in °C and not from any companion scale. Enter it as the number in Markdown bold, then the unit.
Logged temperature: **0** °C
